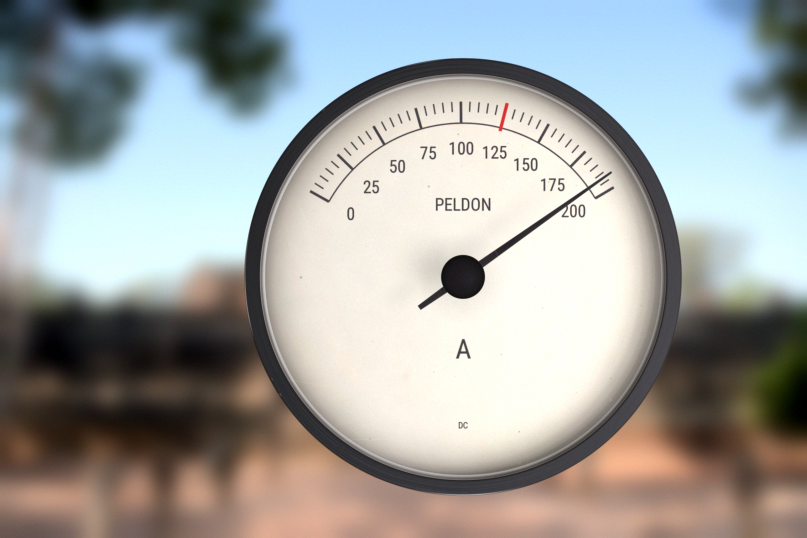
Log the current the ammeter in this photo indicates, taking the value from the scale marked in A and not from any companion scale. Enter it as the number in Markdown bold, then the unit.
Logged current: **192.5** A
